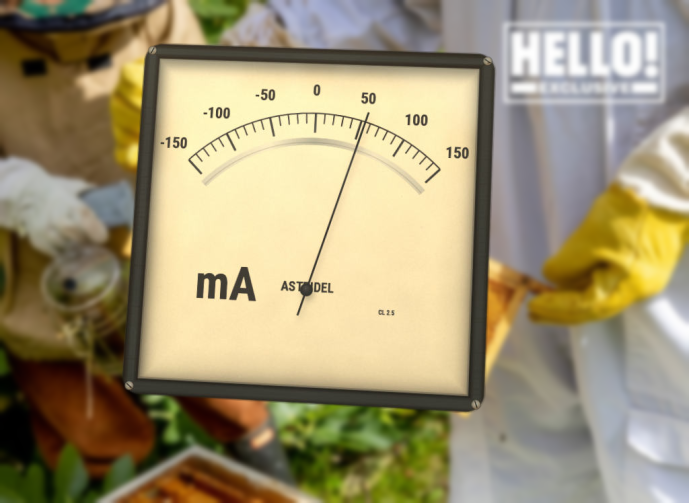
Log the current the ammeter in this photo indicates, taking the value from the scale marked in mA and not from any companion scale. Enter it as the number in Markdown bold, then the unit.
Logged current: **55** mA
